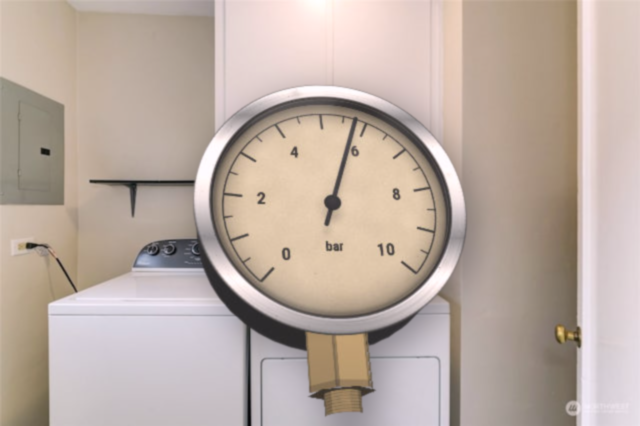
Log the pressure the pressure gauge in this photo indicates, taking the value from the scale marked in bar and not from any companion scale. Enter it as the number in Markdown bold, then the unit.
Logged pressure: **5.75** bar
